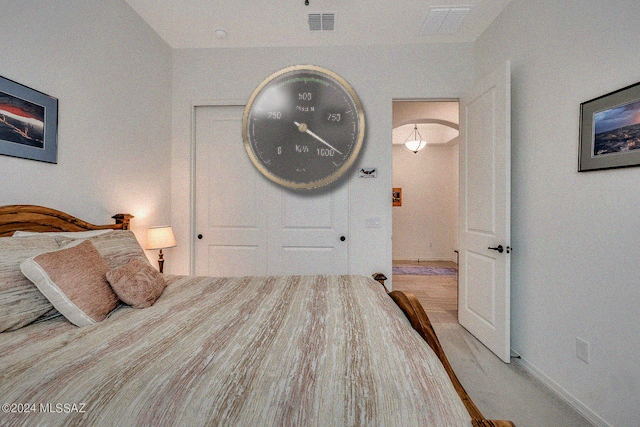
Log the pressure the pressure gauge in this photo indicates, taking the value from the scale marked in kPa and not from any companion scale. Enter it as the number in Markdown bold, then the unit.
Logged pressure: **950** kPa
